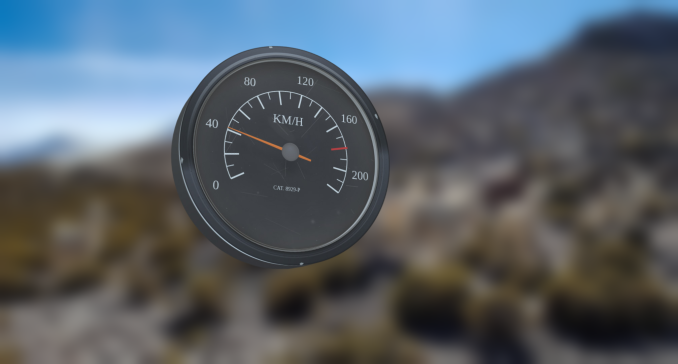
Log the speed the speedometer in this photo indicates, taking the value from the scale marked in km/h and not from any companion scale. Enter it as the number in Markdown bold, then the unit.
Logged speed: **40** km/h
